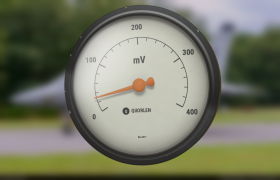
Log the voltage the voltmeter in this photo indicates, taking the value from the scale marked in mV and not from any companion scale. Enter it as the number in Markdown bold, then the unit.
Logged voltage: **30** mV
